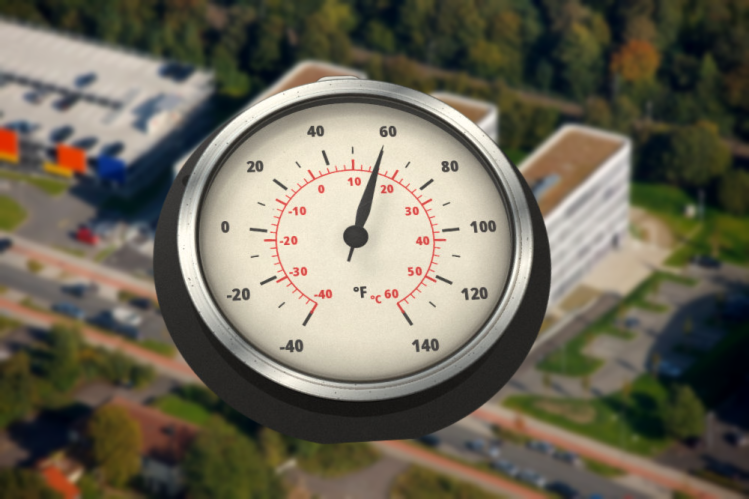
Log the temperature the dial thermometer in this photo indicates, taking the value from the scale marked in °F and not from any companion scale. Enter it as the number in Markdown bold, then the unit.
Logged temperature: **60** °F
